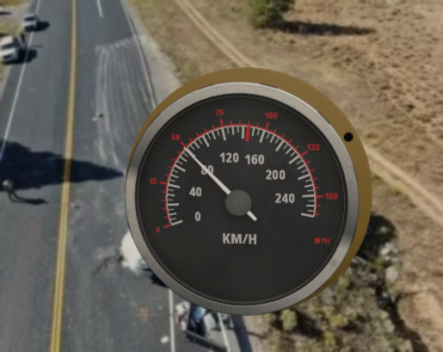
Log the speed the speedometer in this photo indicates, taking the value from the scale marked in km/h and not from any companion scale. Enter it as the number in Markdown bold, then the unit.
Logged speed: **80** km/h
